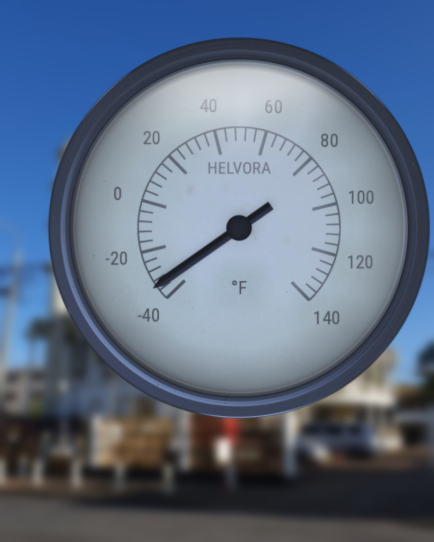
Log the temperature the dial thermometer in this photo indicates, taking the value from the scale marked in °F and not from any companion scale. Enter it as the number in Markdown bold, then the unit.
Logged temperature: **-34** °F
